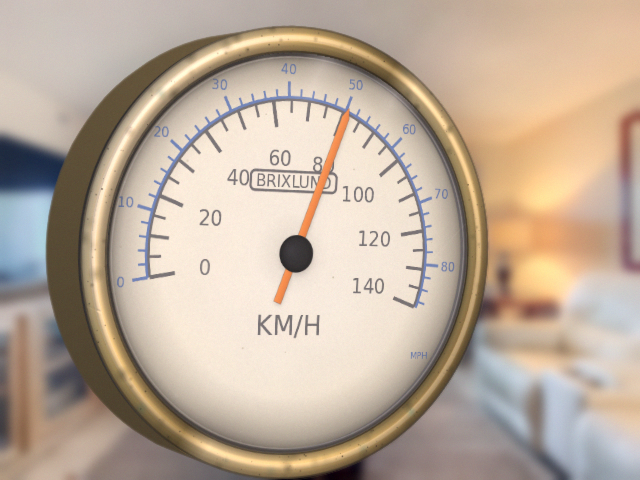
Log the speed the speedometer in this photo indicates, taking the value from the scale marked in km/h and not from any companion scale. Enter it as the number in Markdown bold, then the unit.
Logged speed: **80** km/h
